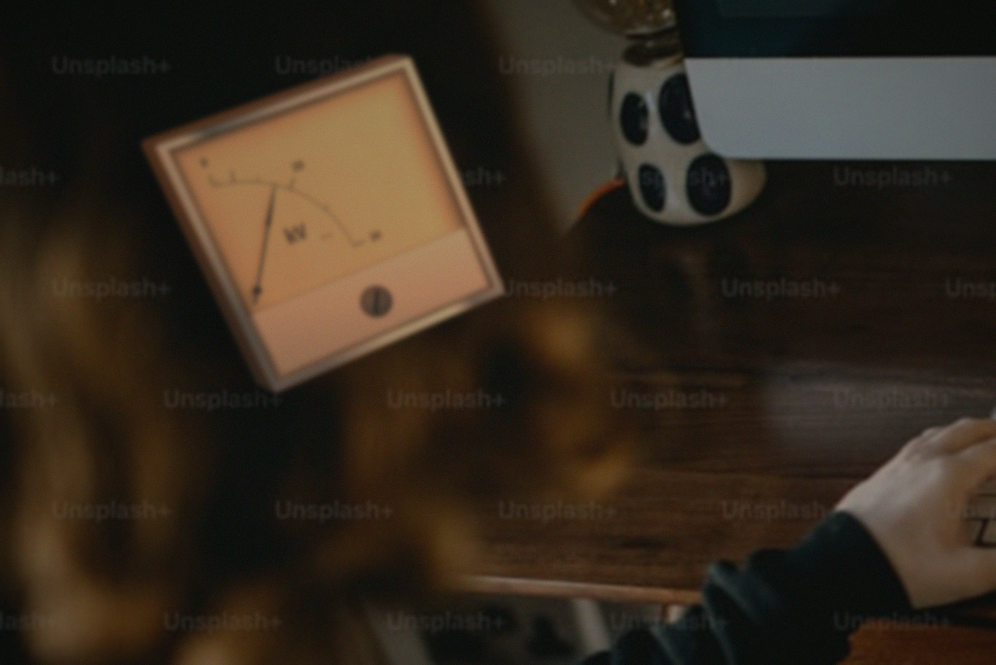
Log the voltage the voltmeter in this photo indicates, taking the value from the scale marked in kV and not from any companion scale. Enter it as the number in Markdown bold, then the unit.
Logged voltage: **17.5** kV
